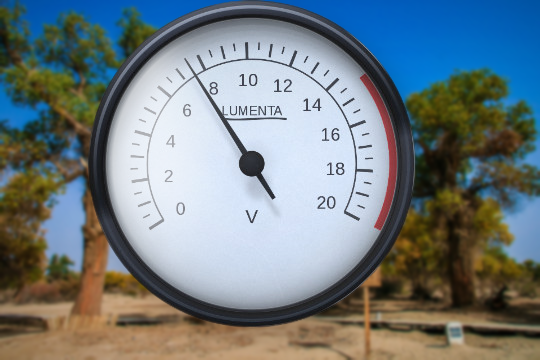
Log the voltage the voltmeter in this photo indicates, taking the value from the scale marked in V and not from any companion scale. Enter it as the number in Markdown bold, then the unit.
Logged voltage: **7.5** V
